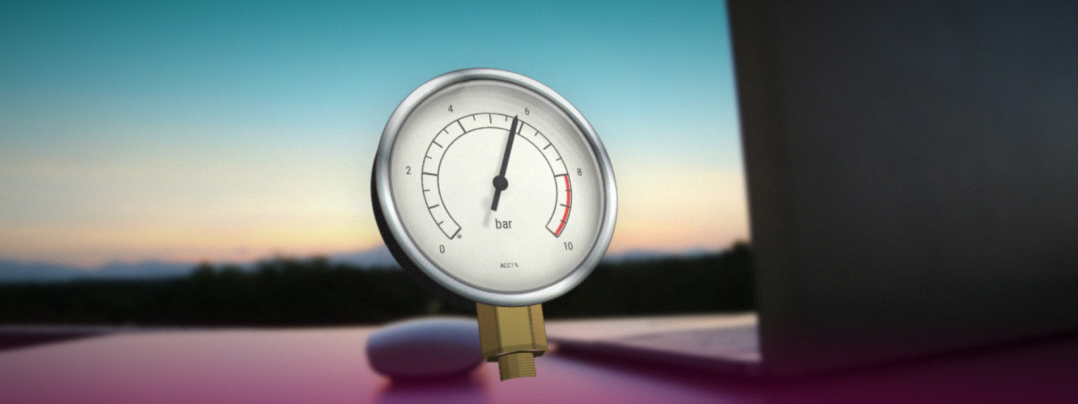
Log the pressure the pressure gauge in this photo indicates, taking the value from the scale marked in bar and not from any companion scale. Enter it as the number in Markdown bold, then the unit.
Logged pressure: **5.75** bar
